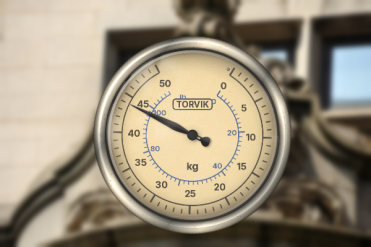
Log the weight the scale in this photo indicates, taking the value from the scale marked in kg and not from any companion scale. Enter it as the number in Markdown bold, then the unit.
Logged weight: **44** kg
